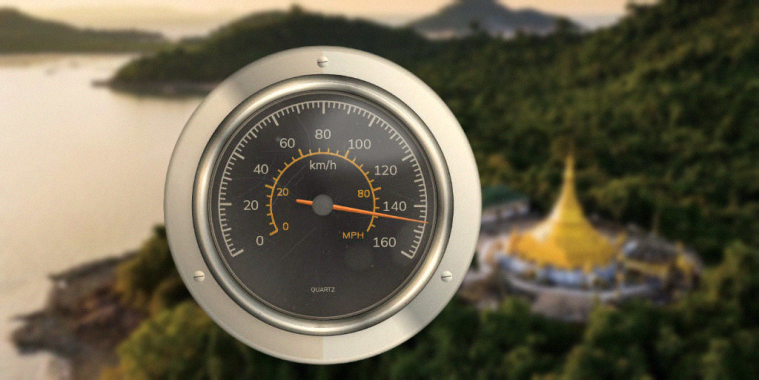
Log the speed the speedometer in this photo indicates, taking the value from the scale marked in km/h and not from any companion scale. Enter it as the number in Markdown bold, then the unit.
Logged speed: **146** km/h
